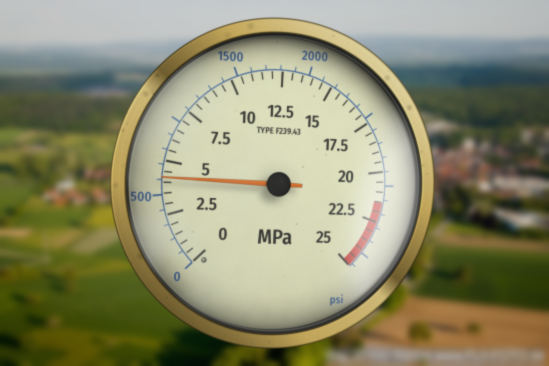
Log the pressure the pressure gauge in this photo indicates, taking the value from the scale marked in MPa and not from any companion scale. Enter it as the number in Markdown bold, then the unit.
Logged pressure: **4.25** MPa
